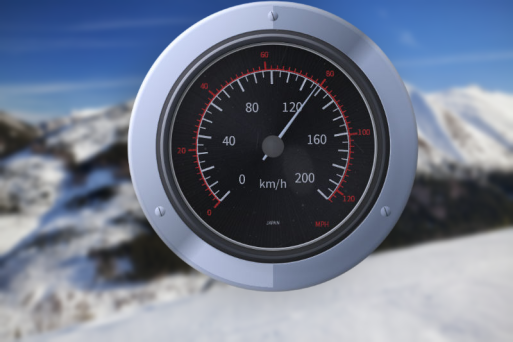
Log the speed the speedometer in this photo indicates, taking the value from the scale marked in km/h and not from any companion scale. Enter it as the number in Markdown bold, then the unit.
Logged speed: **127.5** km/h
